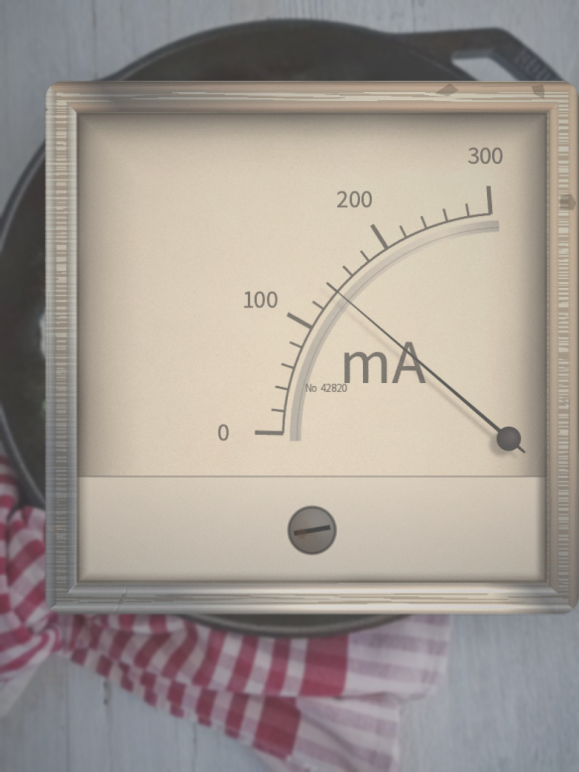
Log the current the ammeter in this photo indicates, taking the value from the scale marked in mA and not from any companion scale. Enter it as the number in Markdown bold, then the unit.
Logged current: **140** mA
